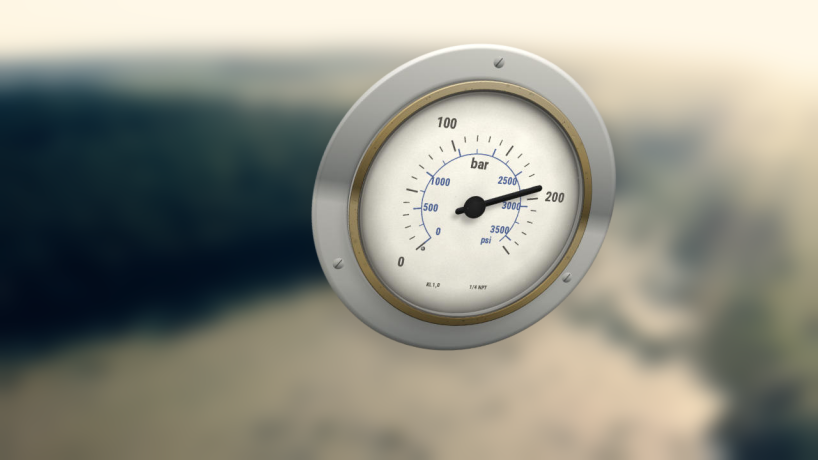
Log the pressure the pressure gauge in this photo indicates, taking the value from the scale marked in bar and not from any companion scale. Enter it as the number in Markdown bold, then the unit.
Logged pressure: **190** bar
